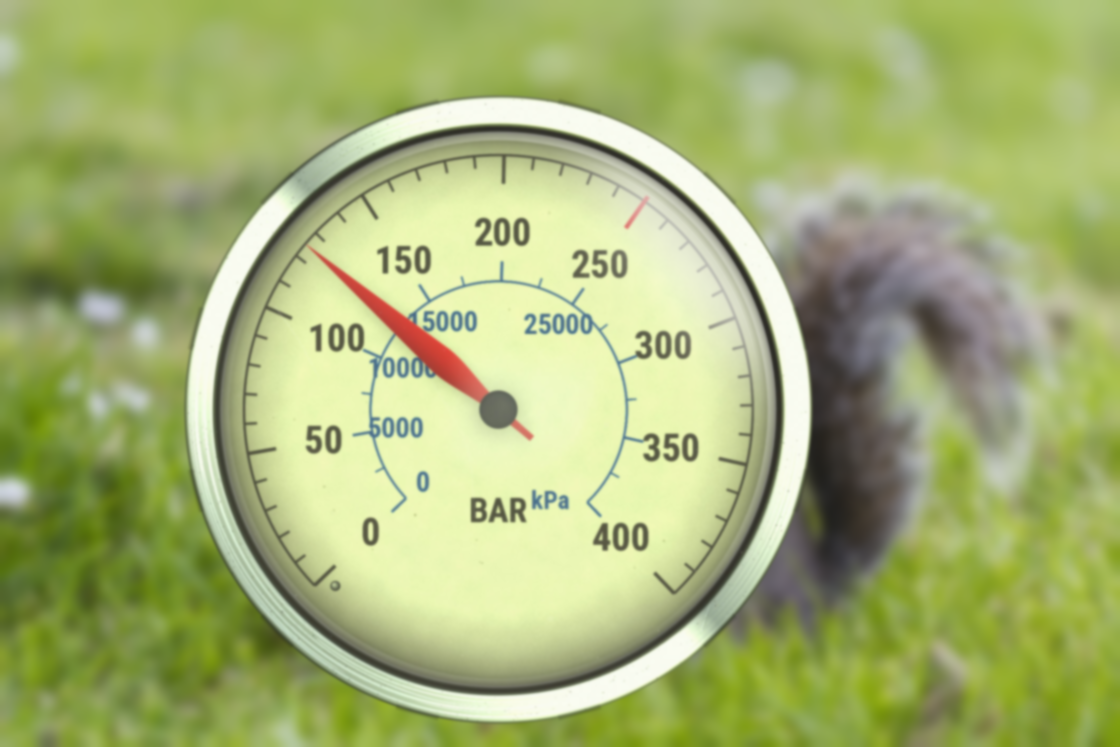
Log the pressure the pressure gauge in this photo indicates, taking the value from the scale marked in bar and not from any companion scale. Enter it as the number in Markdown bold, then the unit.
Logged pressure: **125** bar
